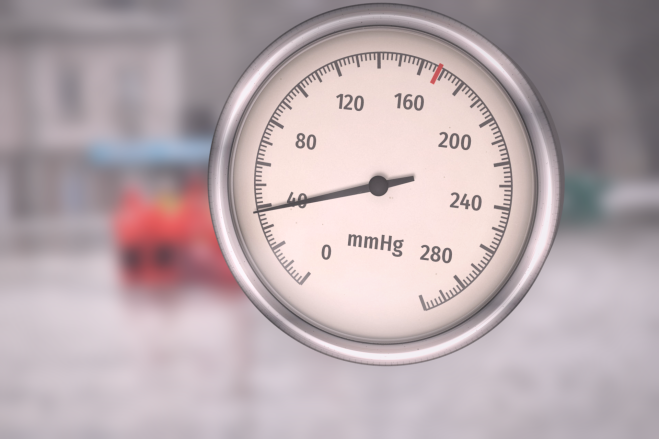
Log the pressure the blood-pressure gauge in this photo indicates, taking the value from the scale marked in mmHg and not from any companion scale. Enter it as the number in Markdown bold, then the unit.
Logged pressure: **38** mmHg
